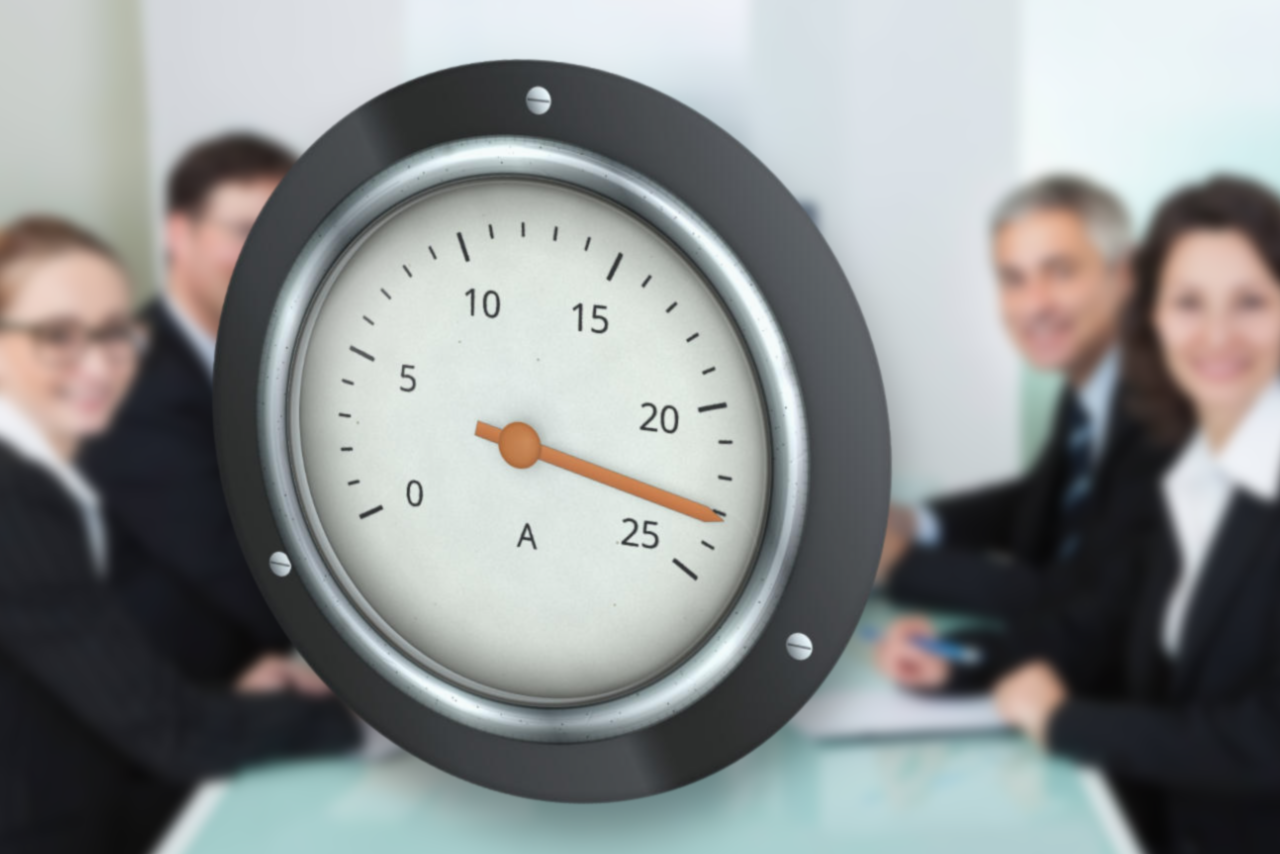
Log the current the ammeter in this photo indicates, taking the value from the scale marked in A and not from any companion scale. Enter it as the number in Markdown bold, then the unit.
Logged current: **23** A
